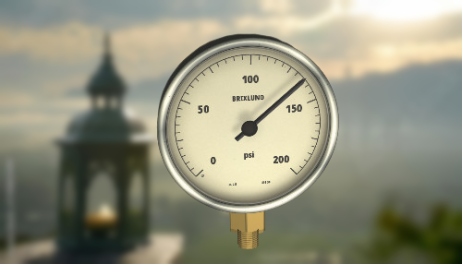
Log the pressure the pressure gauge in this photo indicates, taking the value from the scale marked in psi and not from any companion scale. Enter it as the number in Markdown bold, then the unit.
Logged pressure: **135** psi
